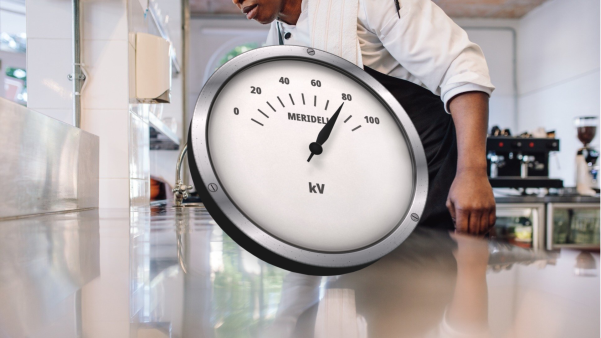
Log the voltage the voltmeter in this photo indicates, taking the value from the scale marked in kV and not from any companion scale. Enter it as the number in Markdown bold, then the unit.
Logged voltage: **80** kV
